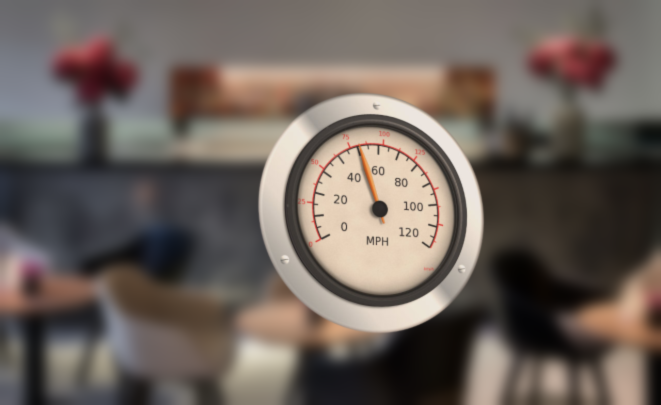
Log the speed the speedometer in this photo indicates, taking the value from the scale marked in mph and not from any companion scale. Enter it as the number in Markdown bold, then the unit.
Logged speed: **50** mph
